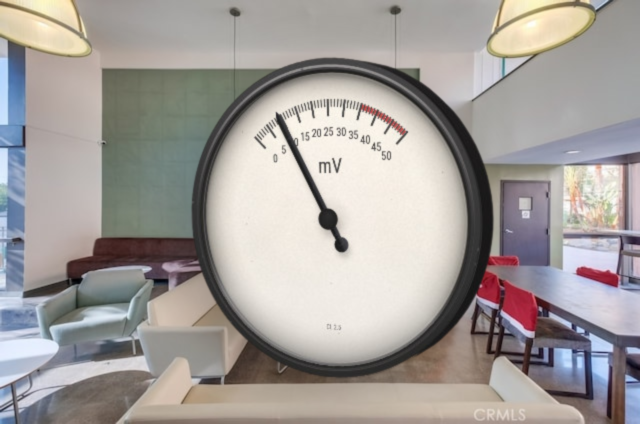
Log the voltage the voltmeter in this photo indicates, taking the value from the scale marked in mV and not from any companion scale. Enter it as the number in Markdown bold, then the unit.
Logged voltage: **10** mV
